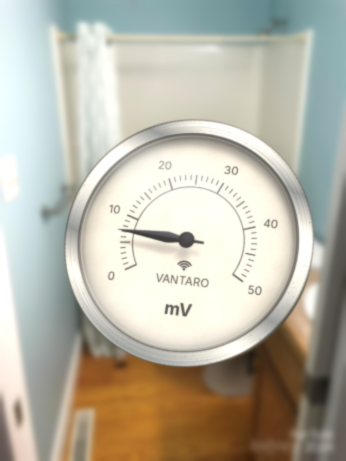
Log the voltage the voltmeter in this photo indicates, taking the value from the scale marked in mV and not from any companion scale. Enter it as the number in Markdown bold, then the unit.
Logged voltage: **7** mV
